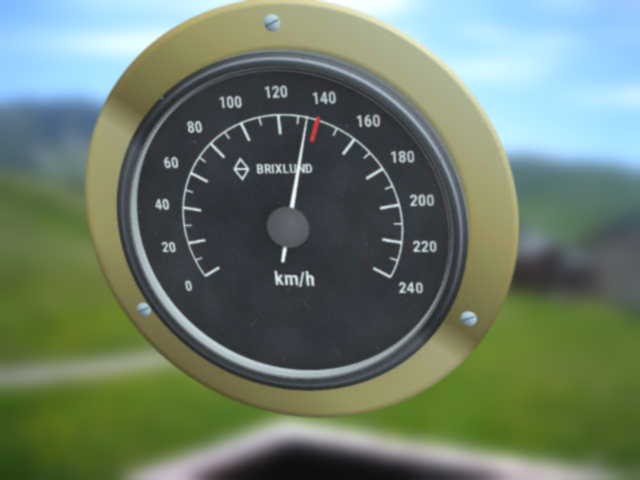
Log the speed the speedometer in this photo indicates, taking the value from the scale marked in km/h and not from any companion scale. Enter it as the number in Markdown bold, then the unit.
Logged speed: **135** km/h
